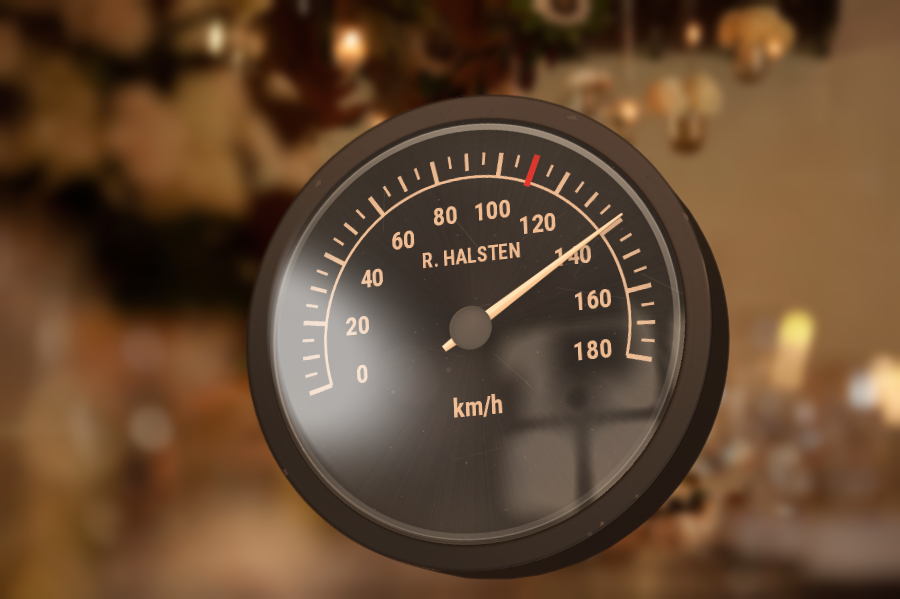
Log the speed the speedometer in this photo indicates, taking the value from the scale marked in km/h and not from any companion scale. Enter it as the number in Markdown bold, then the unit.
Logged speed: **140** km/h
